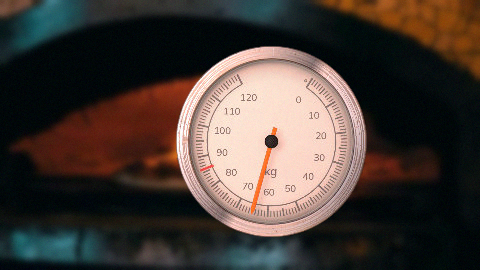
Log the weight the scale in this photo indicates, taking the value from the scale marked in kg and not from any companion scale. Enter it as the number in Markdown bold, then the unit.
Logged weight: **65** kg
